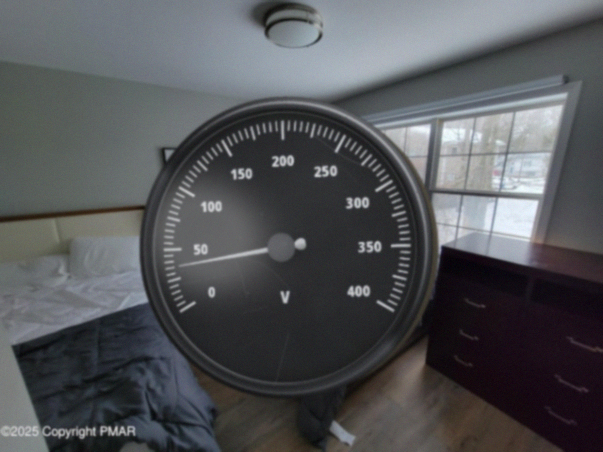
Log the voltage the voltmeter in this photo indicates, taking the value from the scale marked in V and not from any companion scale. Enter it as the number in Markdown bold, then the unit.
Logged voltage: **35** V
